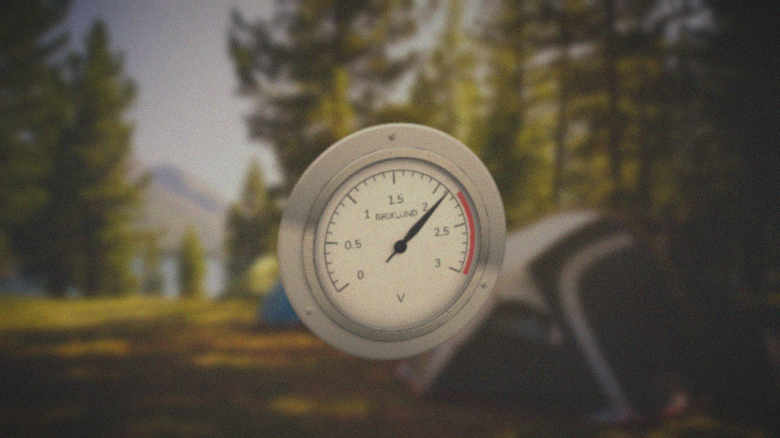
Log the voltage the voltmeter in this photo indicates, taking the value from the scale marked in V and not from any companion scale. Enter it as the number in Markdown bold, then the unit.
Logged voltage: **2.1** V
